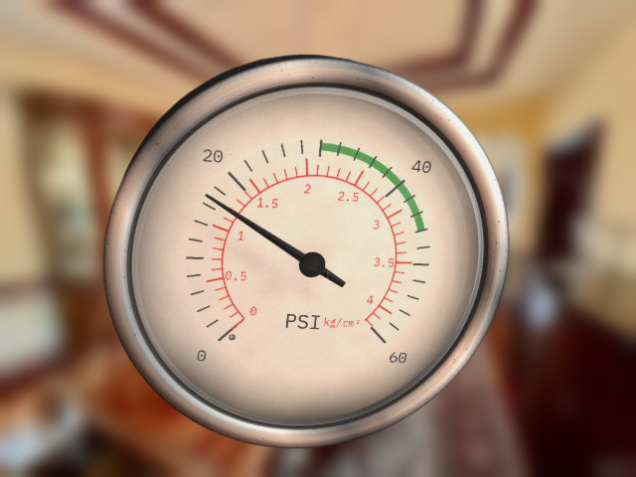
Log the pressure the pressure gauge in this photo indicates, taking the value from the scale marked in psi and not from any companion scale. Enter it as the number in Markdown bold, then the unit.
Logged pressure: **17** psi
